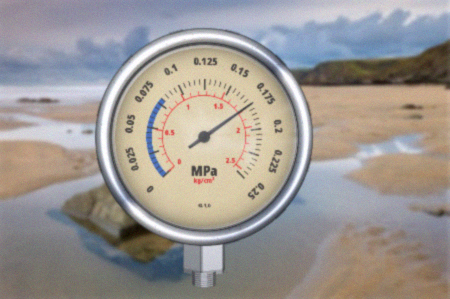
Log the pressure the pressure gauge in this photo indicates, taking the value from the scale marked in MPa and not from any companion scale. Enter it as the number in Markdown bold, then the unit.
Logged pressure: **0.175** MPa
